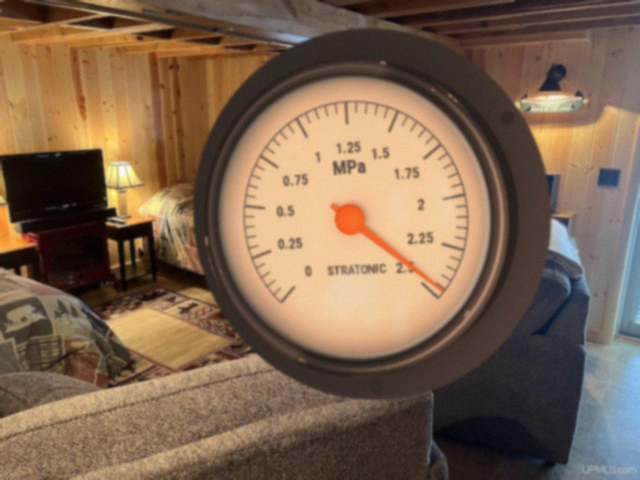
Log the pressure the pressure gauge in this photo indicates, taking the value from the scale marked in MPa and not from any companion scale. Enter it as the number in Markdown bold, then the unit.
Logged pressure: **2.45** MPa
